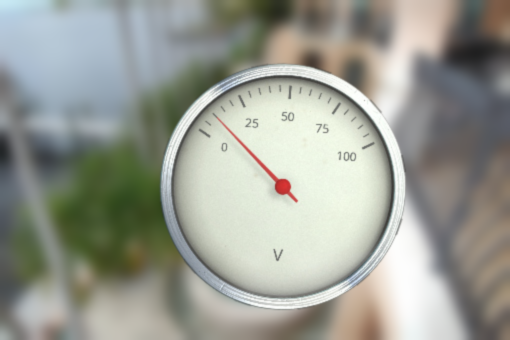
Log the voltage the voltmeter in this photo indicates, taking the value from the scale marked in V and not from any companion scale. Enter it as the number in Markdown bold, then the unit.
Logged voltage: **10** V
